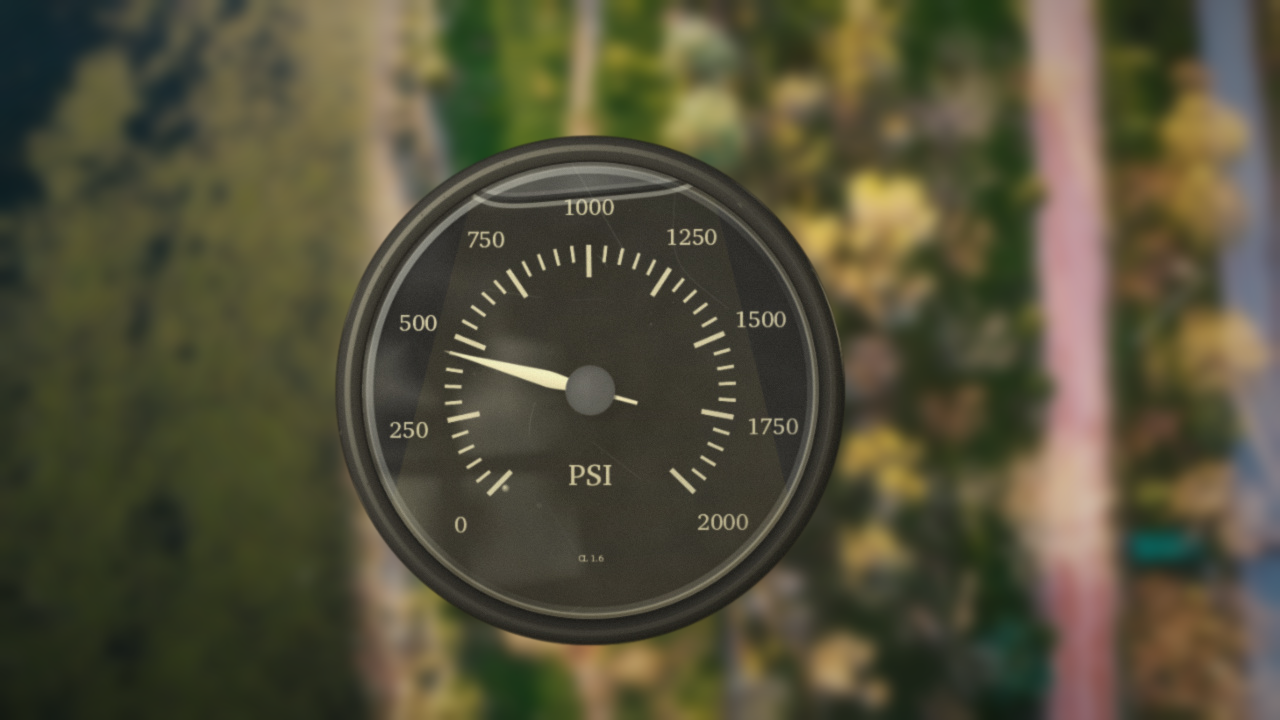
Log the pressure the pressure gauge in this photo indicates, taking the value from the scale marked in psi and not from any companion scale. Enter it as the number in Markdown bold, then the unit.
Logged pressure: **450** psi
